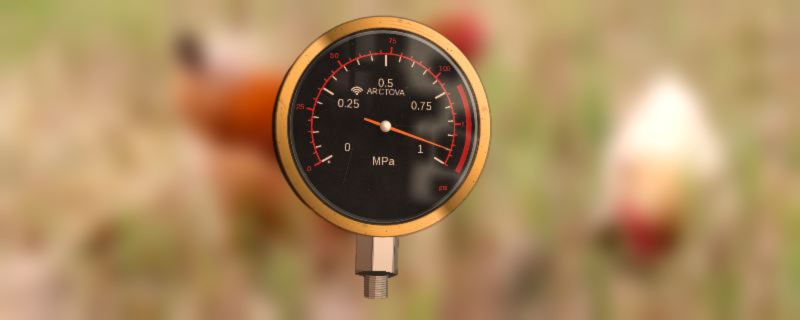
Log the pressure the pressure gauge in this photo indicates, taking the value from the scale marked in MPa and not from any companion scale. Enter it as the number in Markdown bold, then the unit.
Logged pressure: **0.95** MPa
